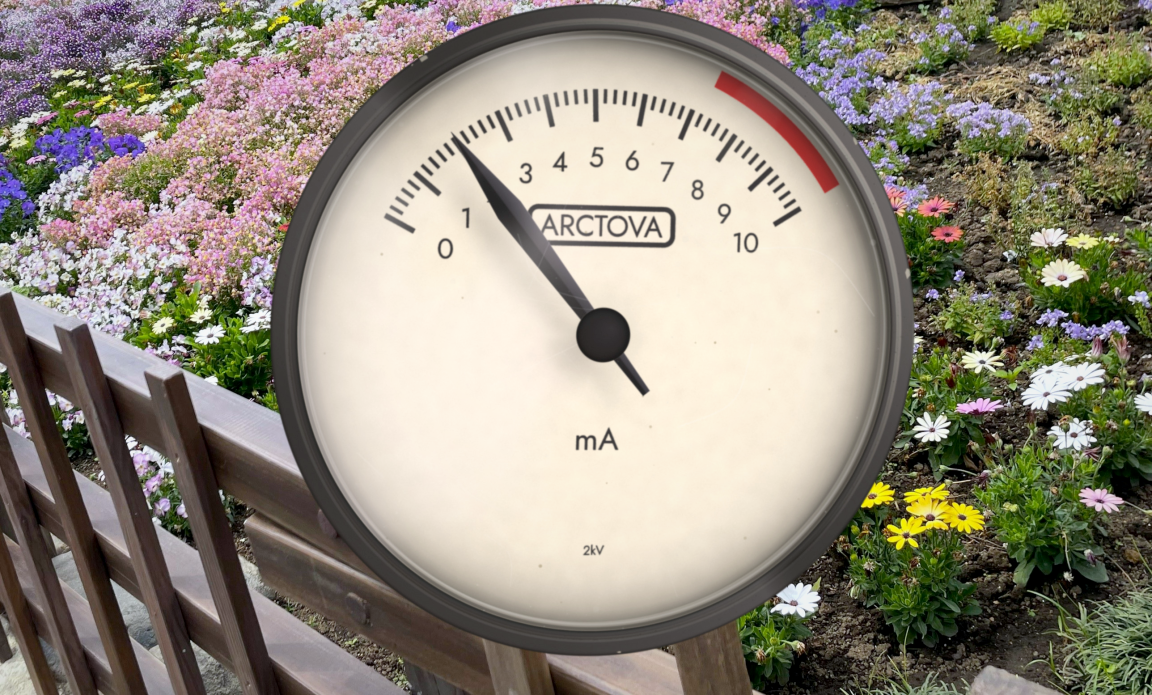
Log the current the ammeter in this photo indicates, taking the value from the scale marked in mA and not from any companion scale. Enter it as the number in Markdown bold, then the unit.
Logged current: **2** mA
